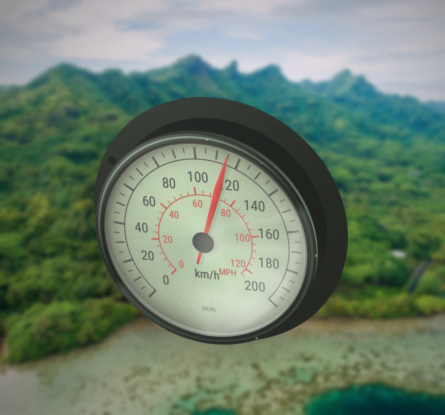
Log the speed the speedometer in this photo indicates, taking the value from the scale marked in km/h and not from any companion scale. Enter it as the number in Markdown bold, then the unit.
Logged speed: **115** km/h
